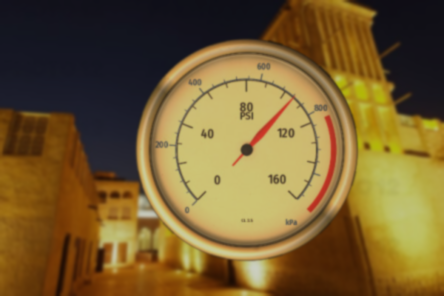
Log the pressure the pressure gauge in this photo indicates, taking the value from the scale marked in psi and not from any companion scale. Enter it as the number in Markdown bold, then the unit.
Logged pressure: **105** psi
